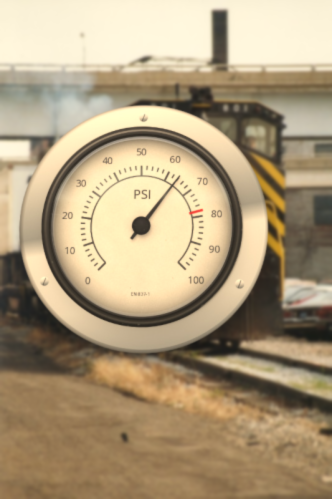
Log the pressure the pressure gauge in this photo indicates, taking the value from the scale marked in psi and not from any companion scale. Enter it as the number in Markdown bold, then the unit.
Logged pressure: **64** psi
